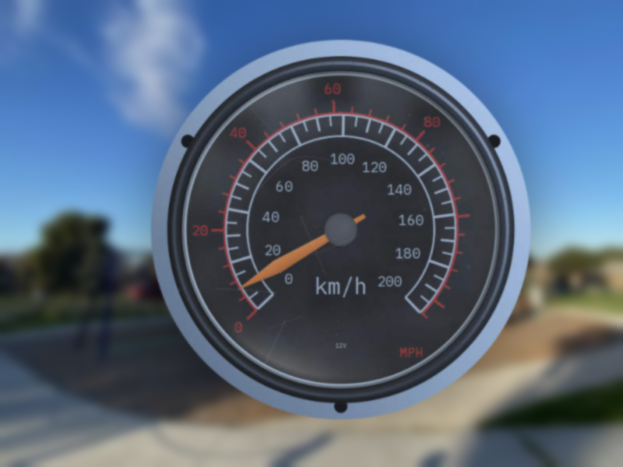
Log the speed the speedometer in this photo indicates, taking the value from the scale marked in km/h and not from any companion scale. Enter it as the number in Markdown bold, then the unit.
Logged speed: **10** km/h
